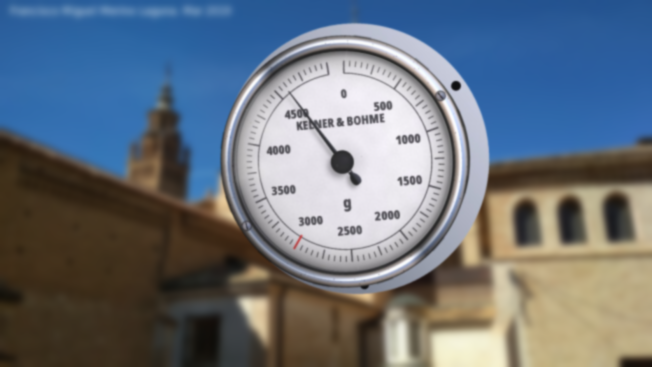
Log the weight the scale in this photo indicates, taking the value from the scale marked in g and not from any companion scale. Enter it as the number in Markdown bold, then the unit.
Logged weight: **4600** g
